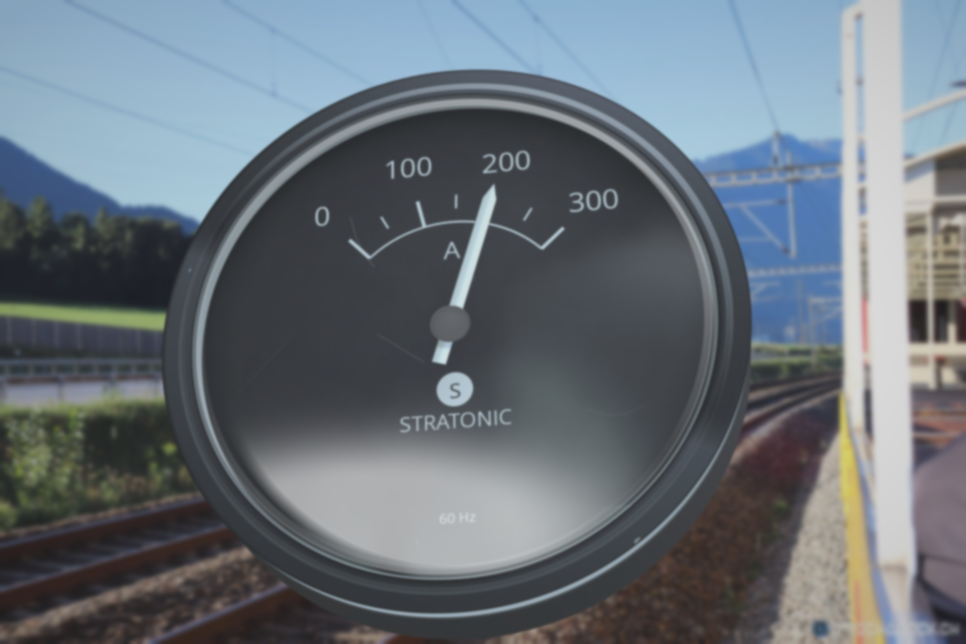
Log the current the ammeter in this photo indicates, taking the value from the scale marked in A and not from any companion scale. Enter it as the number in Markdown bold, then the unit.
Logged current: **200** A
